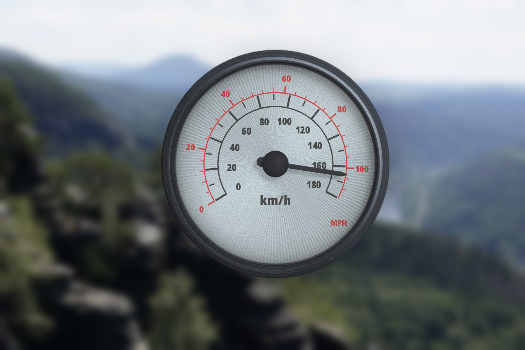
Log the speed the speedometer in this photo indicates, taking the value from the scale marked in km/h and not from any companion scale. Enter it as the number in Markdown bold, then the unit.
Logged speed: **165** km/h
